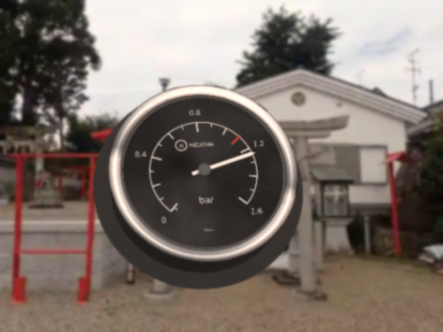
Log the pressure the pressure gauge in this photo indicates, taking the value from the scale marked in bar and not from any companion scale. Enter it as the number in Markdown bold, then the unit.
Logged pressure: **1.25** bar
